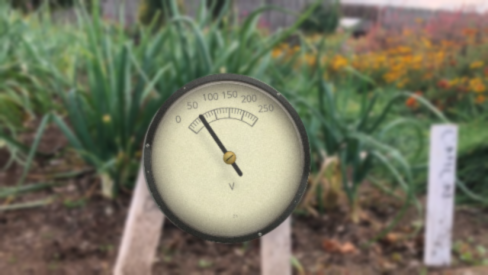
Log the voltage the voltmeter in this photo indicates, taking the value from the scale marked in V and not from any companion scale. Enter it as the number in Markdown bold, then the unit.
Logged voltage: **50** V
